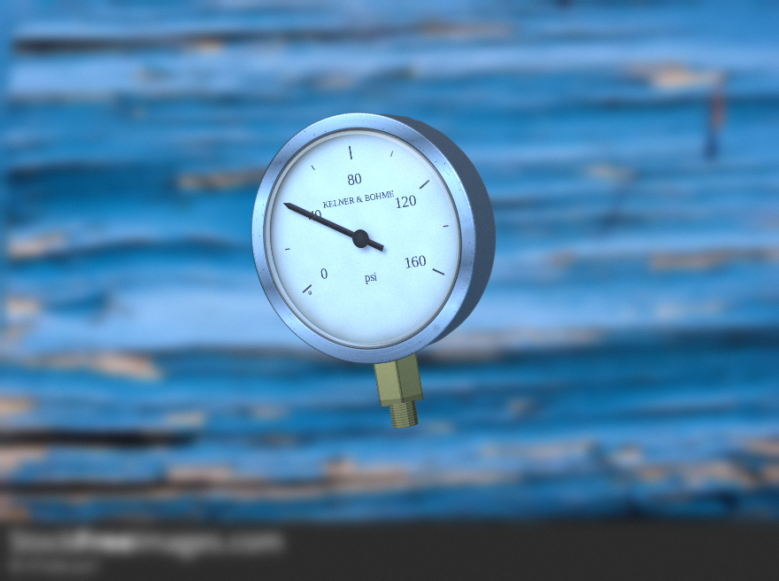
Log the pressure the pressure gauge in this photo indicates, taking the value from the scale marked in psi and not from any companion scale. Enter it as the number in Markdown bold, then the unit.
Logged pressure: **40** psi
